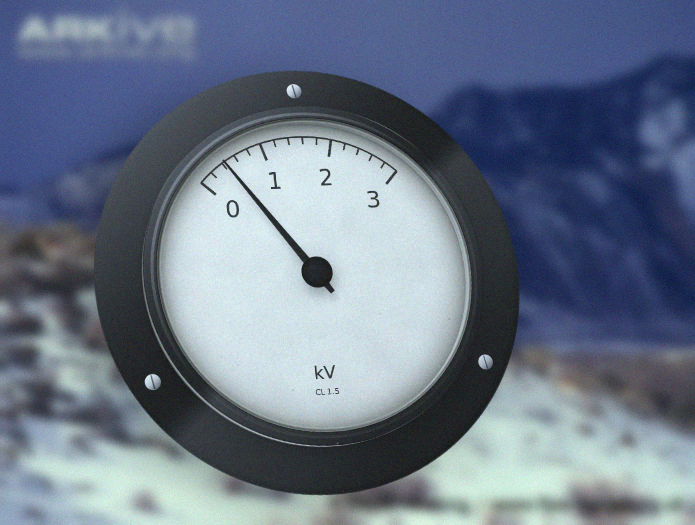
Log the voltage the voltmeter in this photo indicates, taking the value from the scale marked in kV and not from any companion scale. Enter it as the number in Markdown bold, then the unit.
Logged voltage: **0.4** kV
